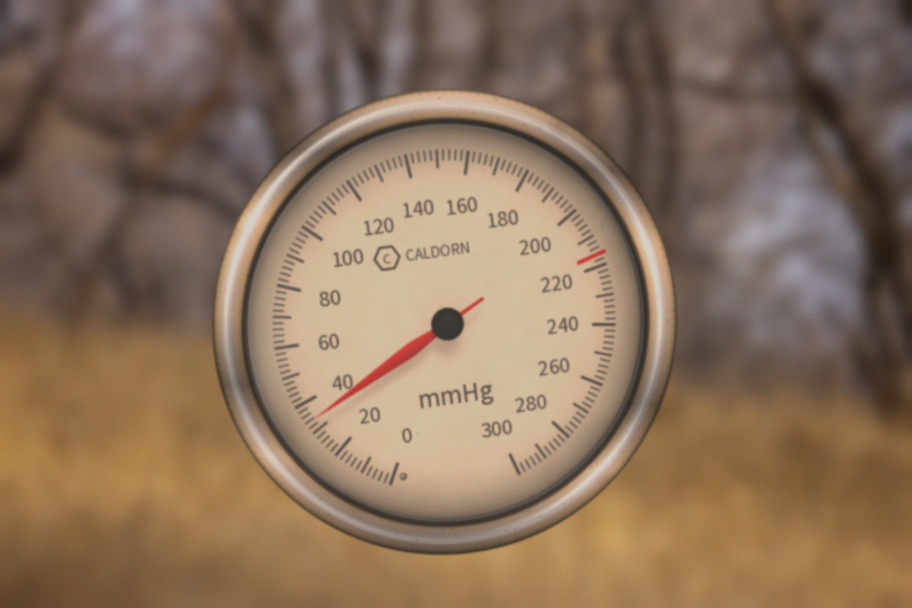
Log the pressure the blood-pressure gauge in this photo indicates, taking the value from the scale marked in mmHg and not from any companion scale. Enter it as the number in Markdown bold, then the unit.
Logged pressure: **34** mmHg
